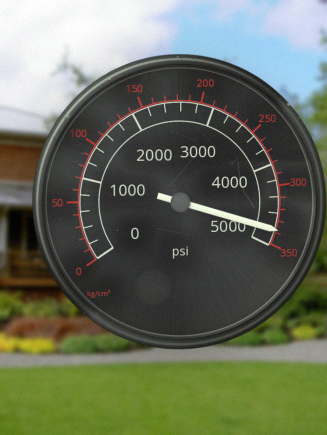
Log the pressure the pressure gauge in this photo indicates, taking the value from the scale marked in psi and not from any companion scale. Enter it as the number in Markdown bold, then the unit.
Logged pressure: **4800** psi
